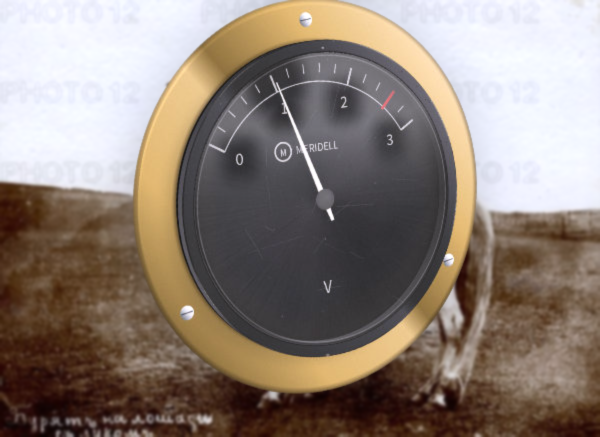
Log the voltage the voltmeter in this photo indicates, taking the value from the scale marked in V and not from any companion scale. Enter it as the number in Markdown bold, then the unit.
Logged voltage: **1** V
